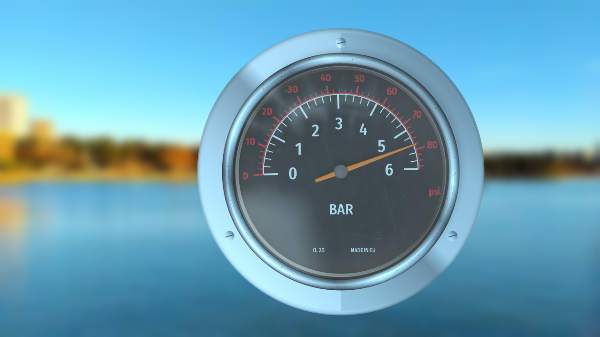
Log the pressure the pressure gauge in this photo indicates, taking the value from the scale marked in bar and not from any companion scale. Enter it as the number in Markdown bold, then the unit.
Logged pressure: **5.4** bar
